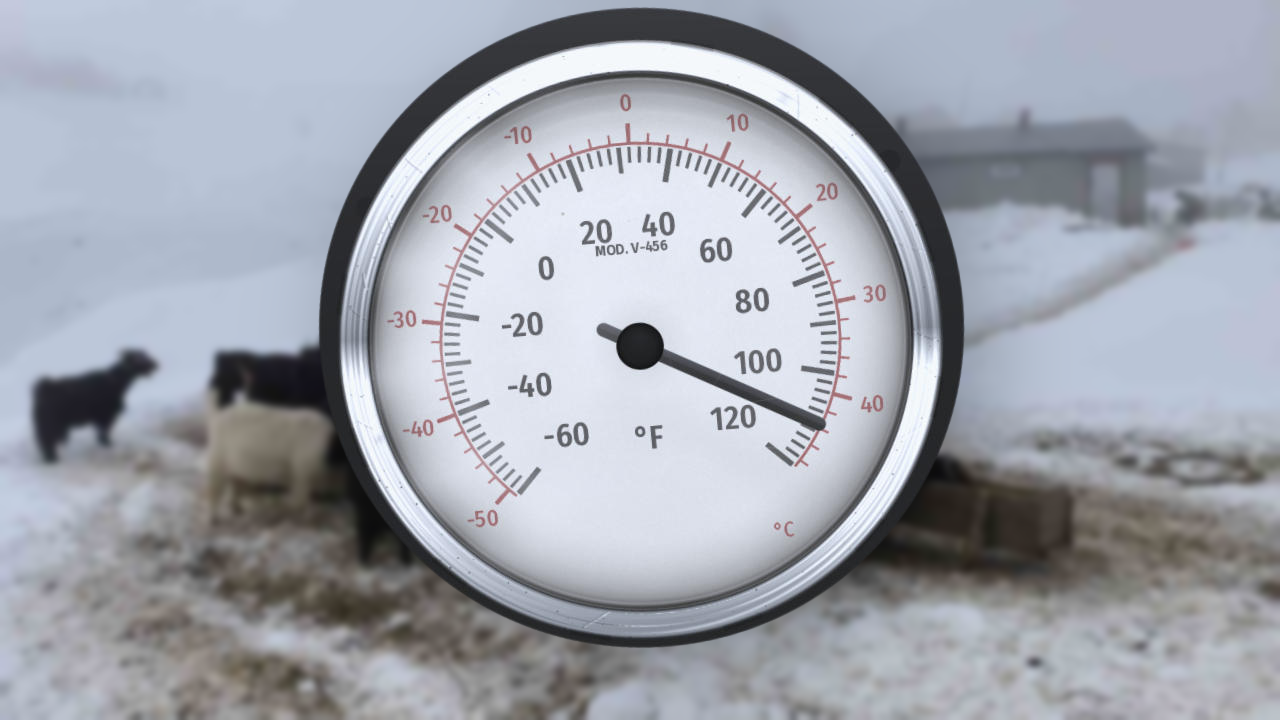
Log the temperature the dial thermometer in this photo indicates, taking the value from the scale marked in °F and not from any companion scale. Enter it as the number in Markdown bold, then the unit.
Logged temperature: **110** °F
